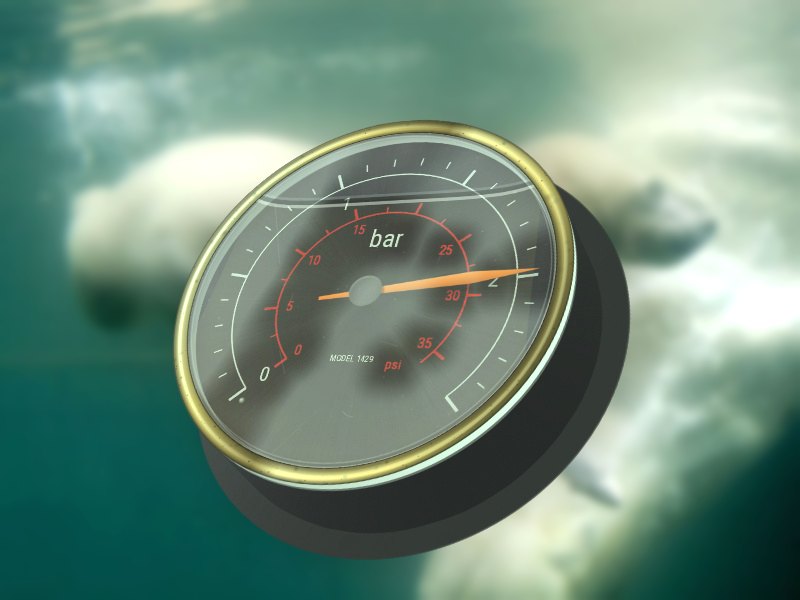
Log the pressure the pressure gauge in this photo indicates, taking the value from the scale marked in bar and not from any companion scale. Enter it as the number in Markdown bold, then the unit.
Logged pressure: **2** bar
